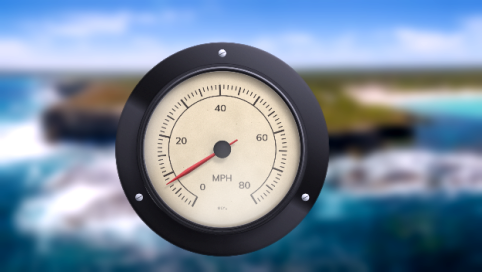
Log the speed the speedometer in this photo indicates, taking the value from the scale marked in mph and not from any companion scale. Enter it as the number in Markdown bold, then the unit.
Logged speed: **8** mph
